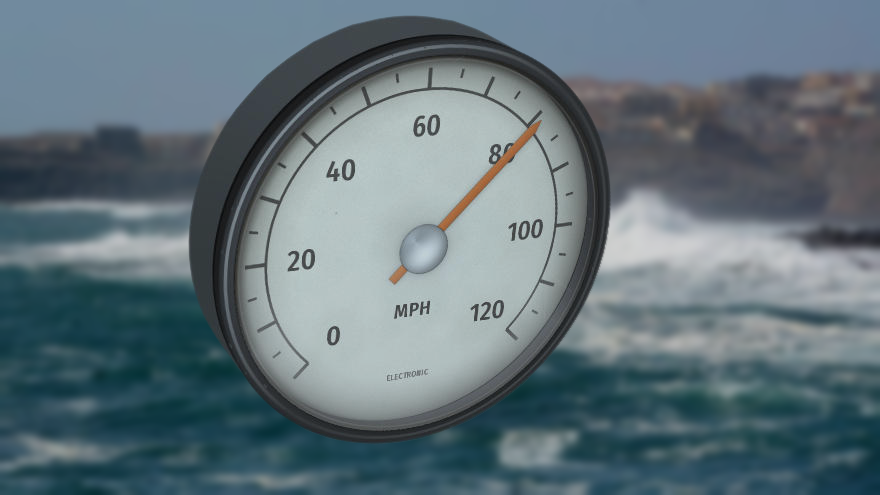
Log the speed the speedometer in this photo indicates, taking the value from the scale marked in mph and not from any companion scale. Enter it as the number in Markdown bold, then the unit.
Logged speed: **80** mph
